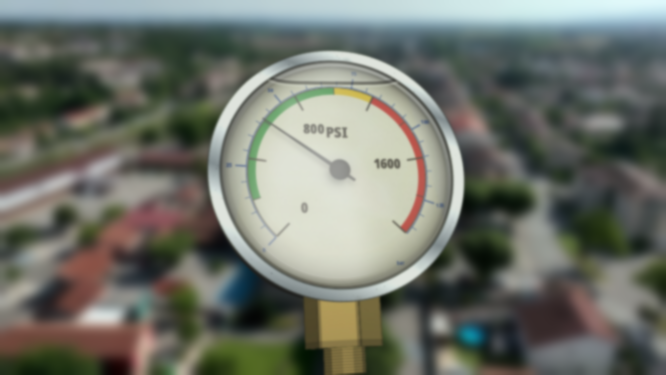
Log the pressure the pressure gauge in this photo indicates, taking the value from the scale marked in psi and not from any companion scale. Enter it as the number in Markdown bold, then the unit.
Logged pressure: **600** psi
